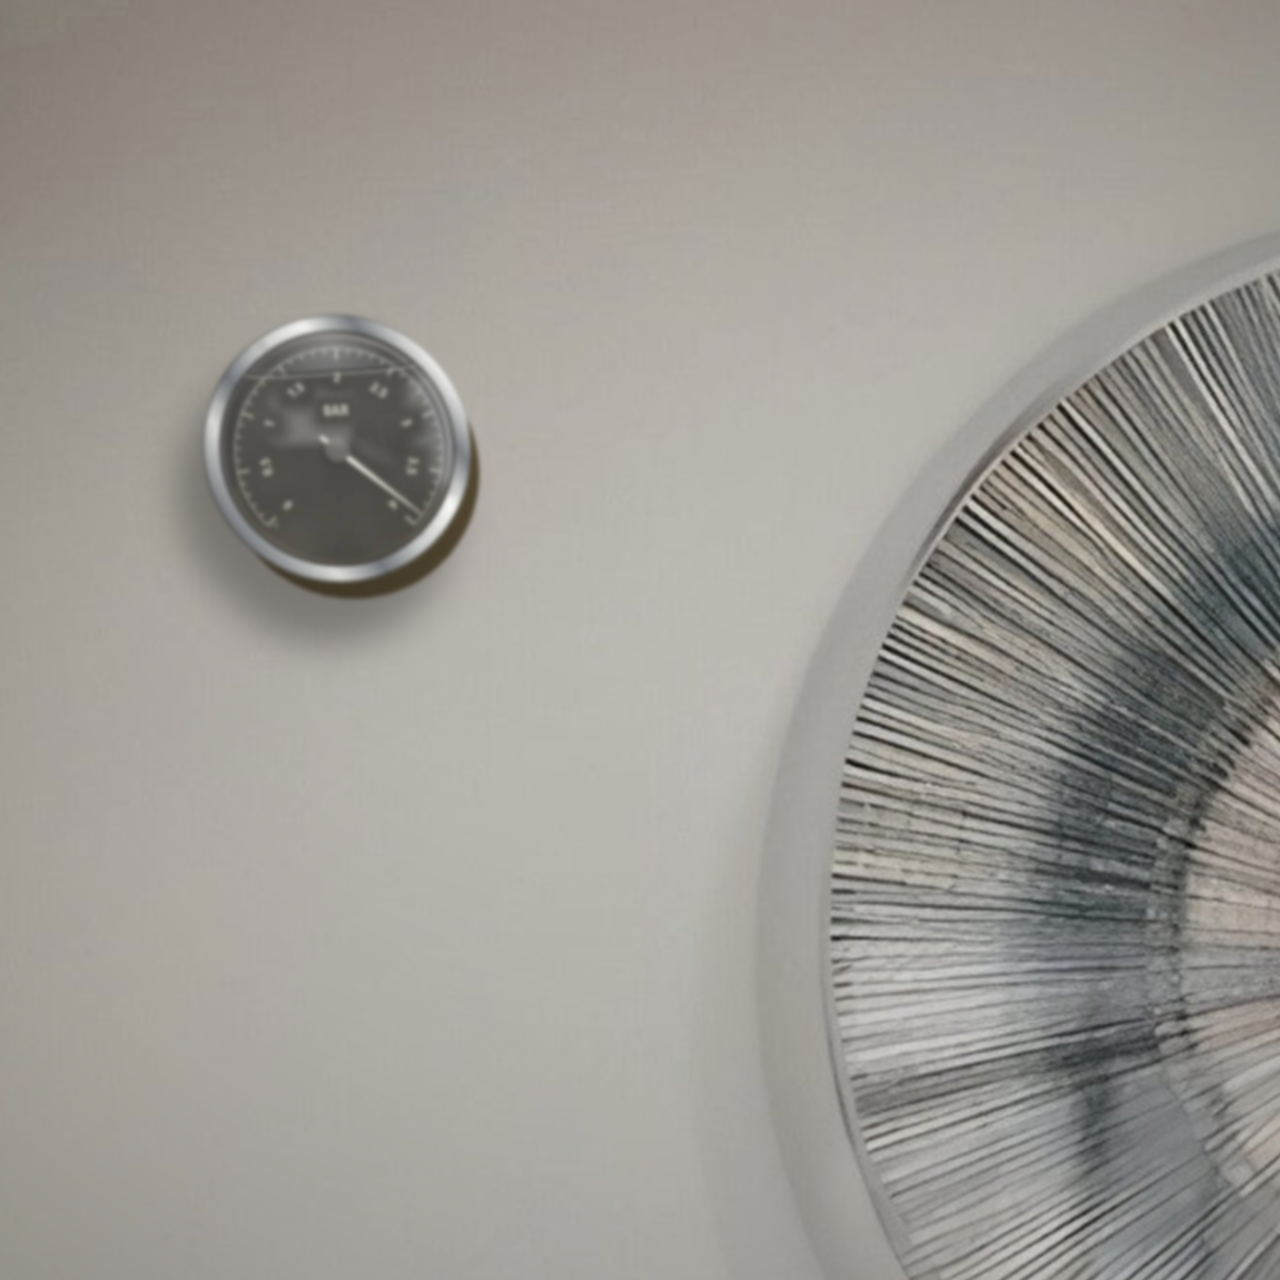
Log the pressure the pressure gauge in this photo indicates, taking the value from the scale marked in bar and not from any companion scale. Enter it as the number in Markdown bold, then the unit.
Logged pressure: **3.9** bar
